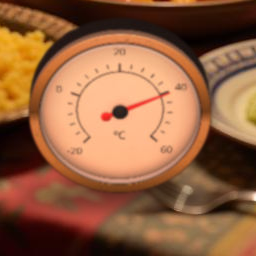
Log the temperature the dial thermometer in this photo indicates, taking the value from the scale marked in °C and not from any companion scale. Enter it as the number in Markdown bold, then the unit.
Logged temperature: **40** °C
